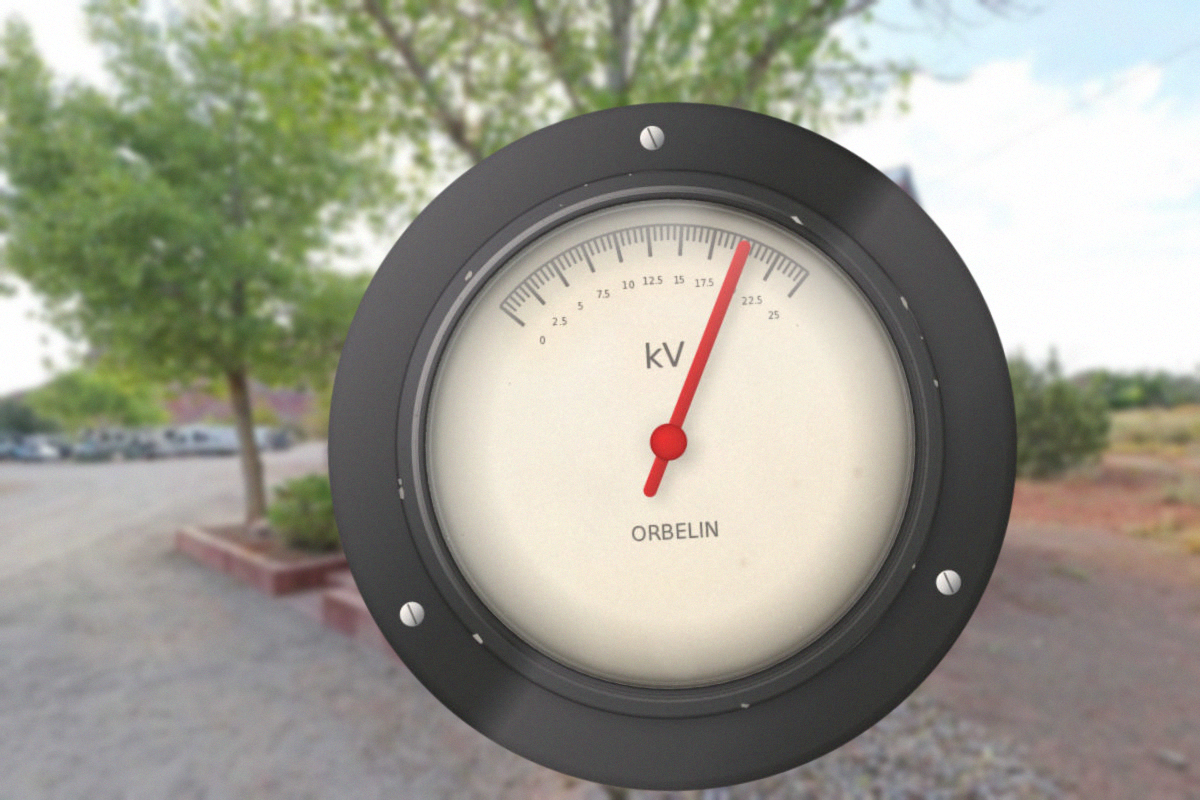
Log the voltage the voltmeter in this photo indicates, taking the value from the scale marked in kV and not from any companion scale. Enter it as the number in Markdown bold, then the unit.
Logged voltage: **20** kV
